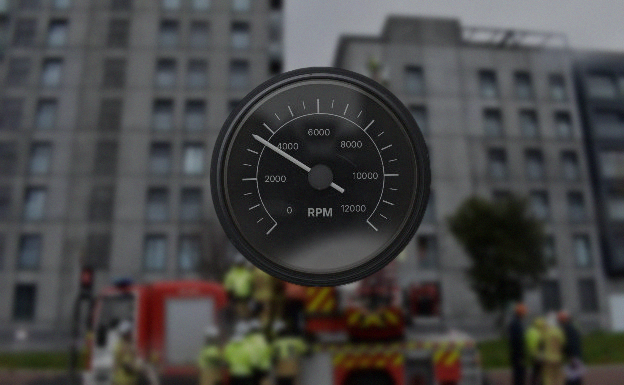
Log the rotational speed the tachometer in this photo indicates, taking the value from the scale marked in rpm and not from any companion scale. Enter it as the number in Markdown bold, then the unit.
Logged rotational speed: **3500** rpm
